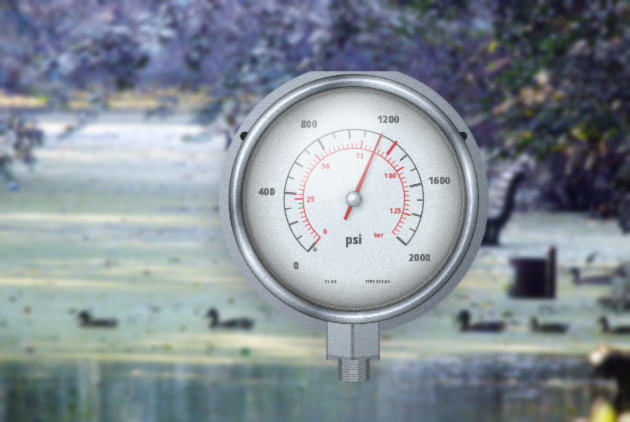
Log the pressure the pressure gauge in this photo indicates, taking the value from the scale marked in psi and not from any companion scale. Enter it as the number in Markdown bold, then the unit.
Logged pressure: **1200** psi
